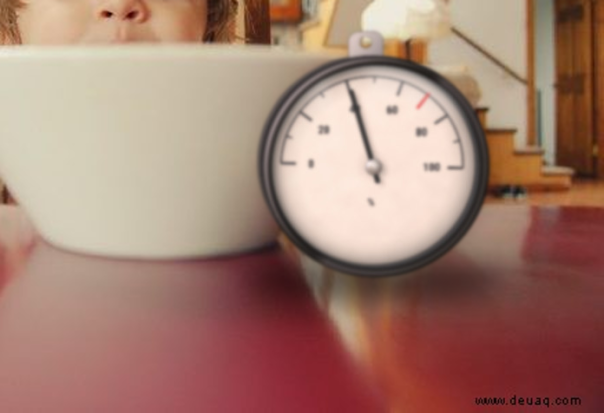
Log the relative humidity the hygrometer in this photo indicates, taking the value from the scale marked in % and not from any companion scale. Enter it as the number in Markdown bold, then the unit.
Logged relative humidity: **40** %
